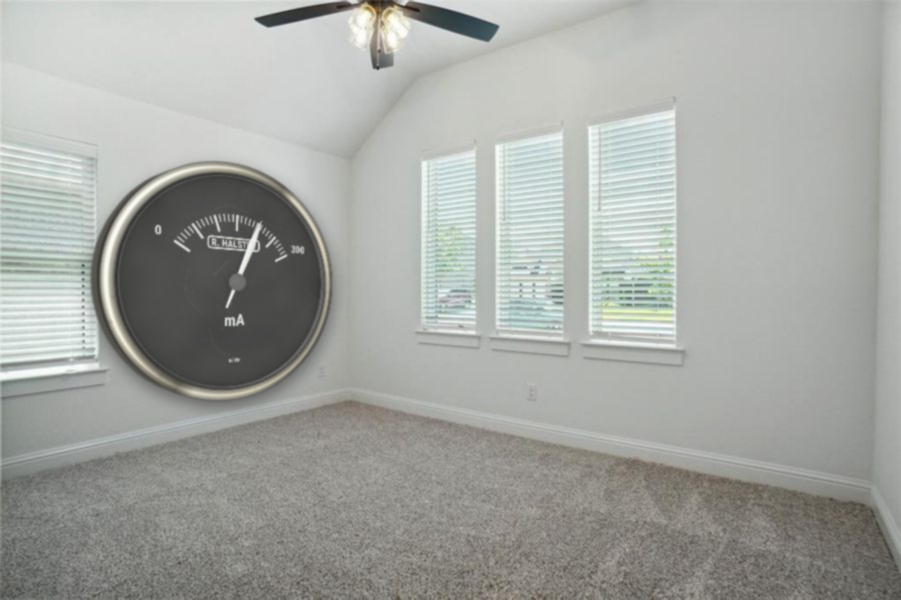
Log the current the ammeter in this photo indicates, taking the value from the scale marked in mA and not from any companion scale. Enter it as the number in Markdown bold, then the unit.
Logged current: **200** mA
